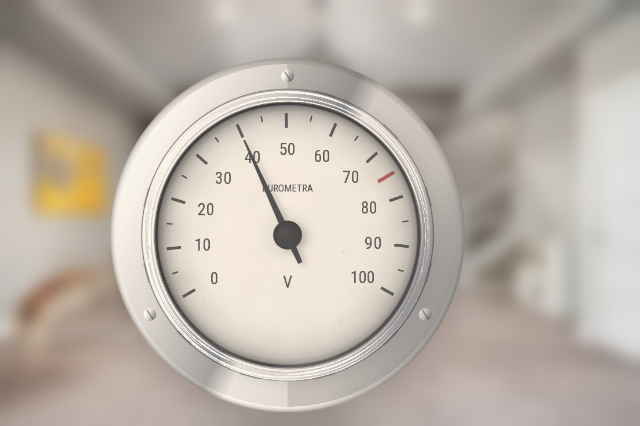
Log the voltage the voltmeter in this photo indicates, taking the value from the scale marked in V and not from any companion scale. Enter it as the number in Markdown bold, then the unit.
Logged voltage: **40** V
